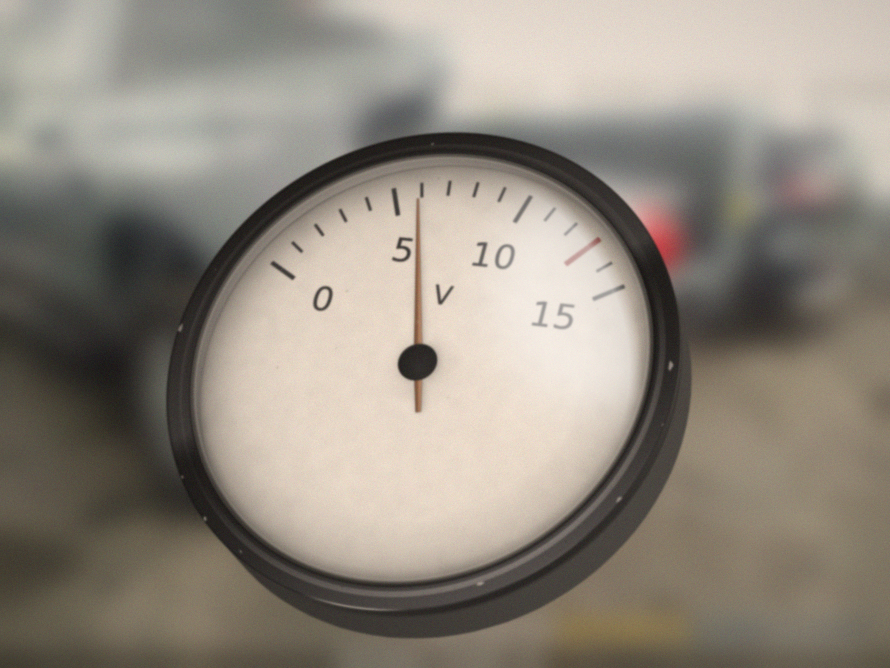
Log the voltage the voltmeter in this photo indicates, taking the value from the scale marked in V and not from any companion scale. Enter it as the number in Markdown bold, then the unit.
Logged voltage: **6** V
